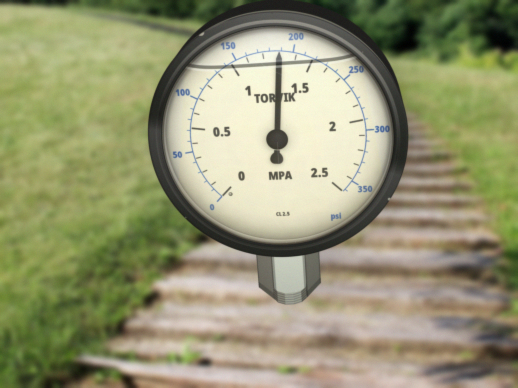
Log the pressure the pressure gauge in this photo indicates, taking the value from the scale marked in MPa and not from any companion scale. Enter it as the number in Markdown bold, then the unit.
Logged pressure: **1.3** MPa
